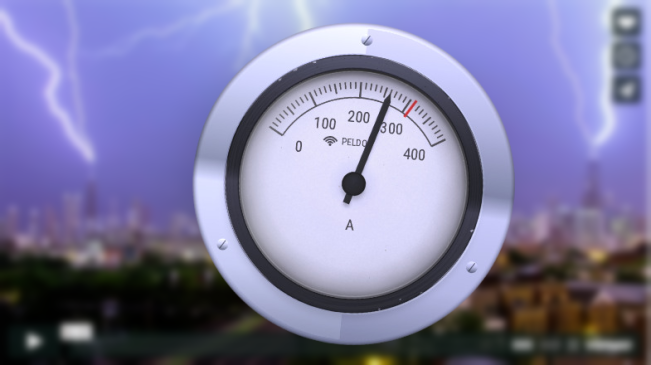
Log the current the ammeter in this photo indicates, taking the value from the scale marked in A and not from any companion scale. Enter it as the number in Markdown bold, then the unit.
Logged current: **260** A
